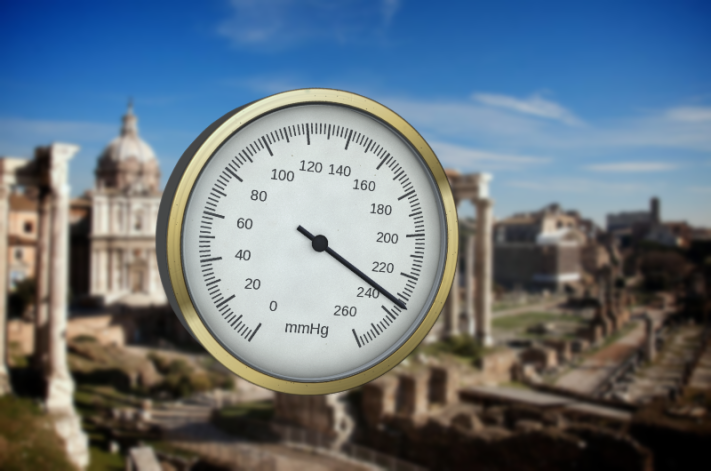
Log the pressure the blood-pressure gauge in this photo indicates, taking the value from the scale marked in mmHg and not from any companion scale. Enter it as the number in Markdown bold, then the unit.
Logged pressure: **234** mmHg
